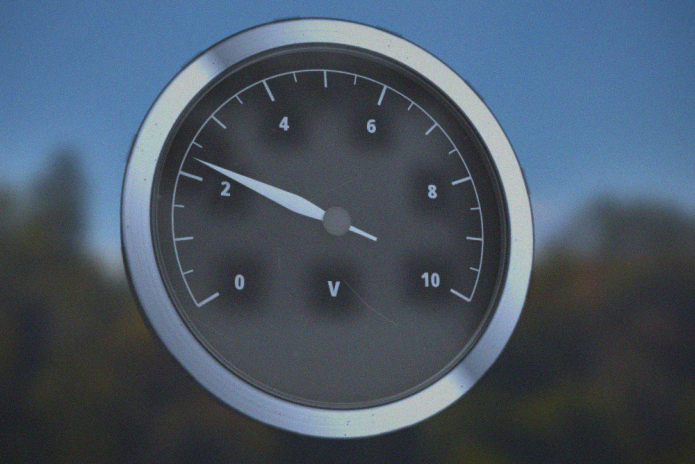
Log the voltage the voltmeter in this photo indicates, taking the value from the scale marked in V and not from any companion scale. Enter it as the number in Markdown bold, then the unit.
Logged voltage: **2.25** V
